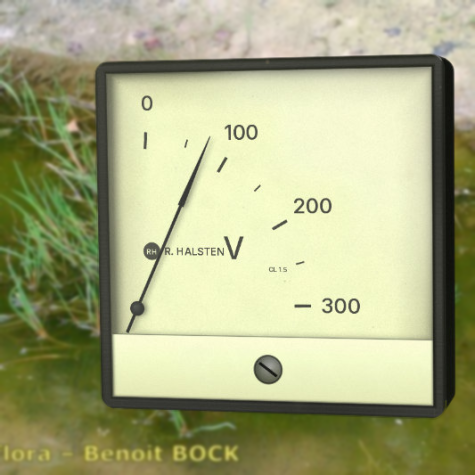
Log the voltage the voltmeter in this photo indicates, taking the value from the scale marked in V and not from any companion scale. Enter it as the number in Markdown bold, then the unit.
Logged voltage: **75** V
